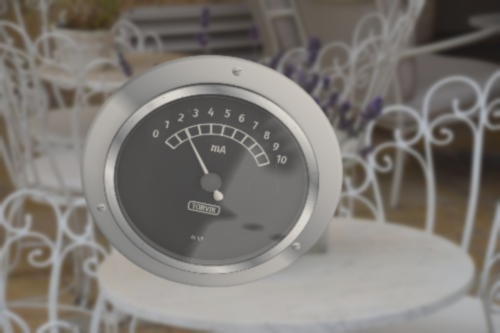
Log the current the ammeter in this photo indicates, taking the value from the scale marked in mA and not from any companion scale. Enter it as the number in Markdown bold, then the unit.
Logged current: **2** mA
